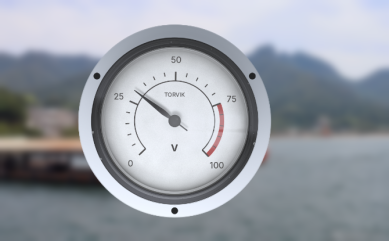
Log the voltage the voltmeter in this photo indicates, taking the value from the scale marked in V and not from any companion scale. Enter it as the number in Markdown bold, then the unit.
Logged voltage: **30** V
